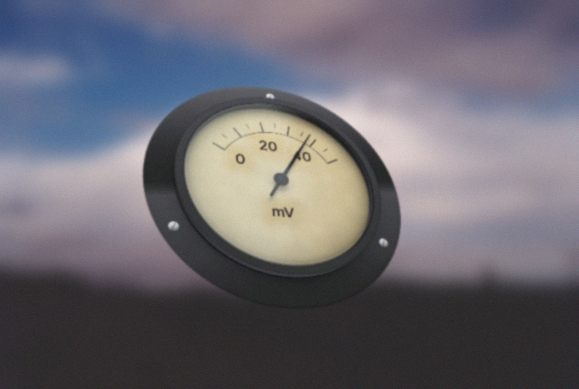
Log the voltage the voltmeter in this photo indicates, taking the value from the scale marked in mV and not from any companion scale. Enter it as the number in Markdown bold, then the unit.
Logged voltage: **37.5** mV
